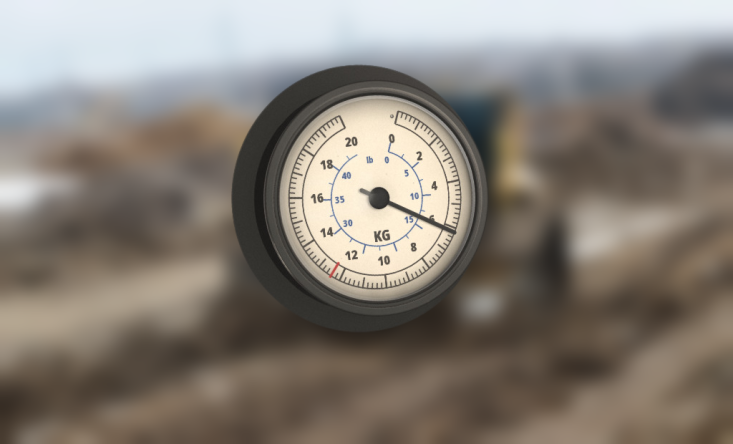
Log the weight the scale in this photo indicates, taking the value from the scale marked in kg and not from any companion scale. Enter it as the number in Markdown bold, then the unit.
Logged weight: **6.2** kg
